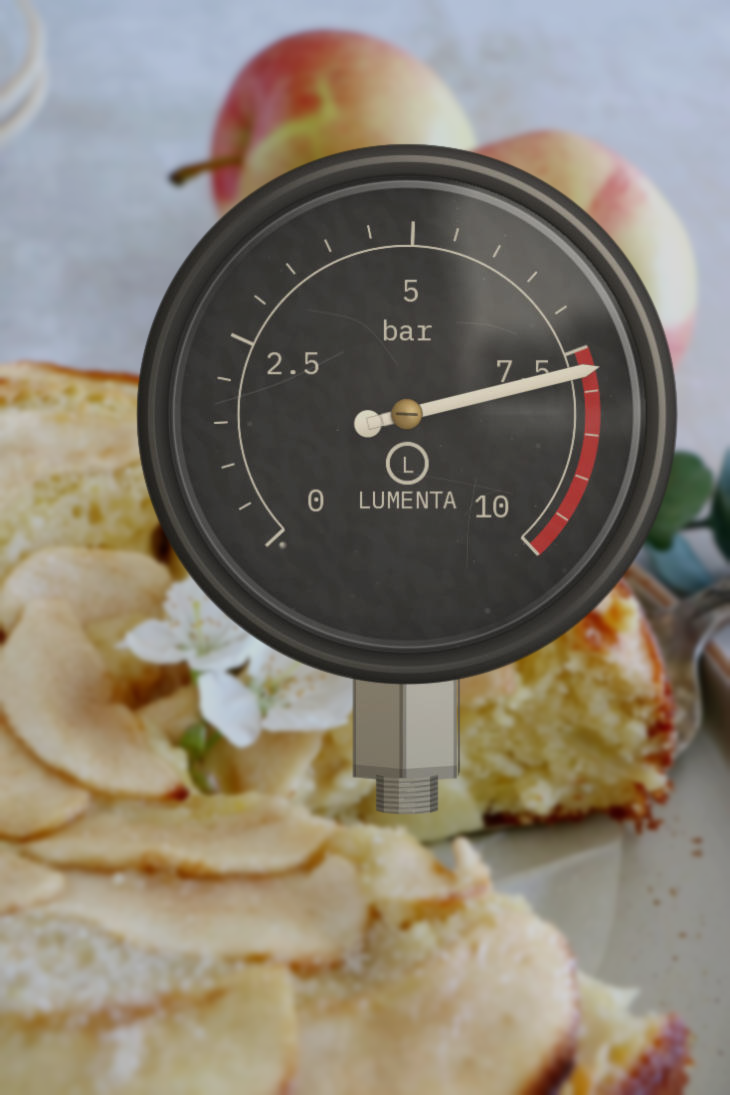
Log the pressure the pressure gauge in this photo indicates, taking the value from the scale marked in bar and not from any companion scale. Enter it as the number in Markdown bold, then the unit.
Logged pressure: **7.75** bar
